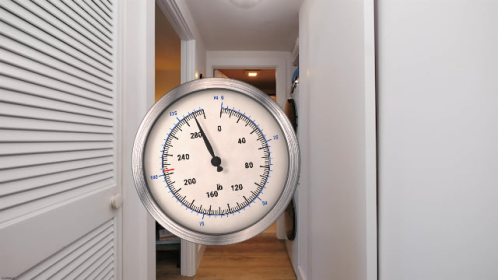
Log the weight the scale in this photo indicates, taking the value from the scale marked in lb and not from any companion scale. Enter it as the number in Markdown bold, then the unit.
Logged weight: **290** lb
